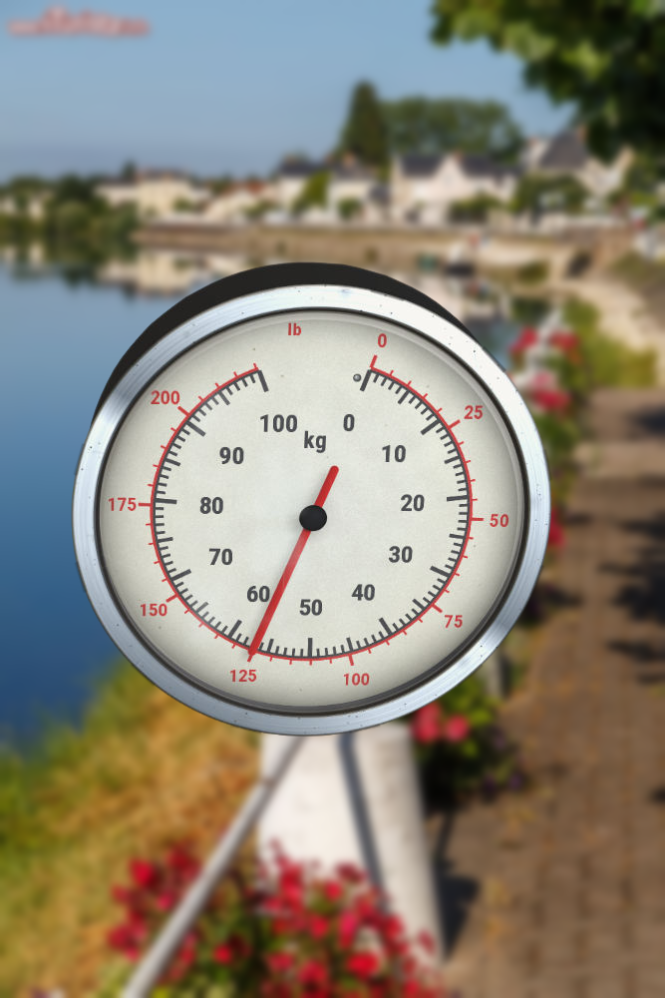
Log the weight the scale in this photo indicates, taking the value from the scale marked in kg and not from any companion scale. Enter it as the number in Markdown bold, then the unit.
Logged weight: **57** kg
